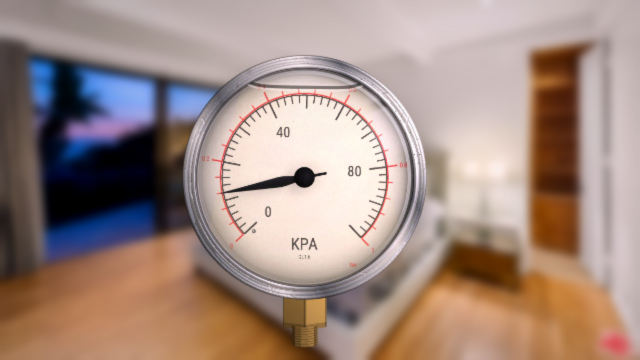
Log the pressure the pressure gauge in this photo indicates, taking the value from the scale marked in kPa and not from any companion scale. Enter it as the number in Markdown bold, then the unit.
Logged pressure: **12** kPa
